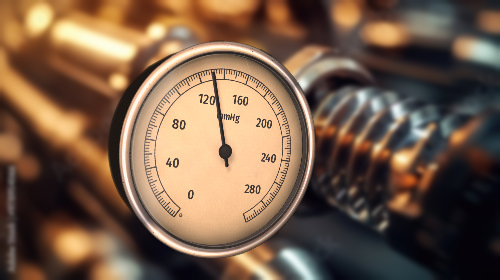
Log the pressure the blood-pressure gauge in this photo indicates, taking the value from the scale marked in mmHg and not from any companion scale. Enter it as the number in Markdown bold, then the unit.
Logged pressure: **130** mmHg
